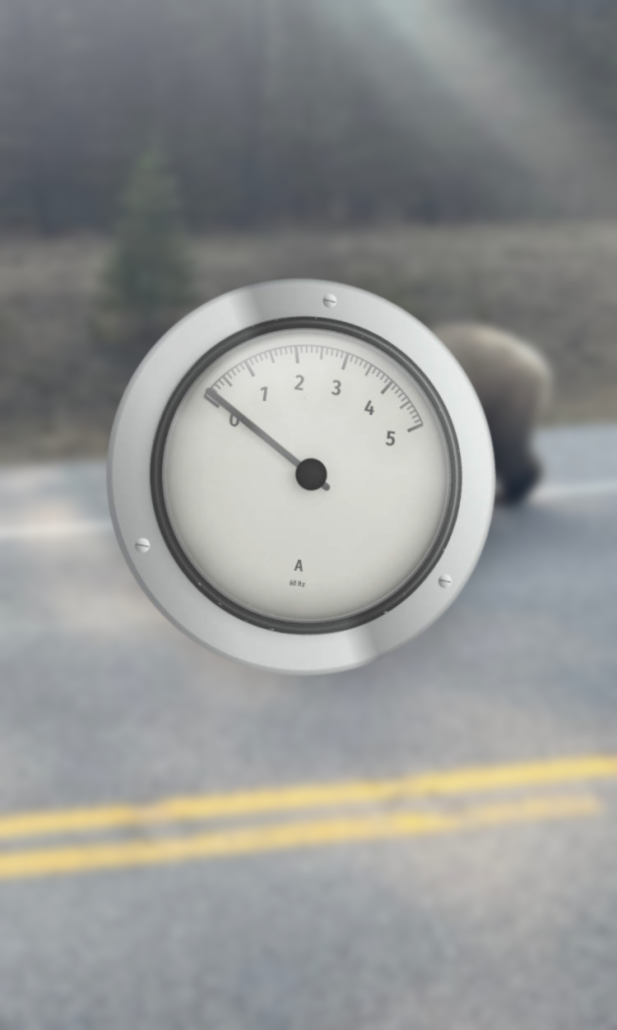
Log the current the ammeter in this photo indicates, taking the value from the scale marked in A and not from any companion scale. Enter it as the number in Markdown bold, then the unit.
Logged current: **0.1** A
